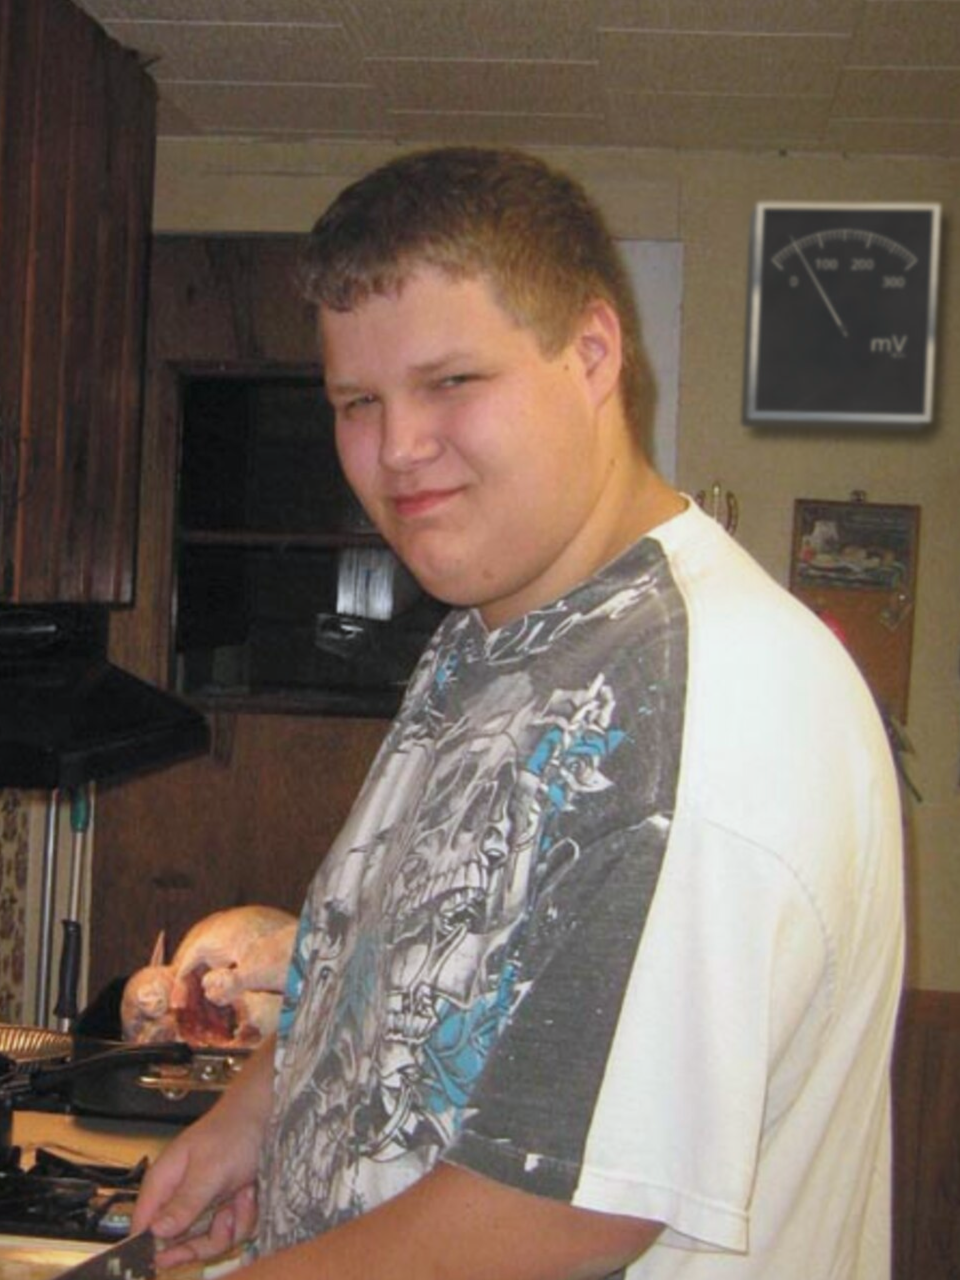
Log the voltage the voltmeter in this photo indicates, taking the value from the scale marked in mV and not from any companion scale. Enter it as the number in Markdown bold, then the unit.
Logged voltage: **50** mV
